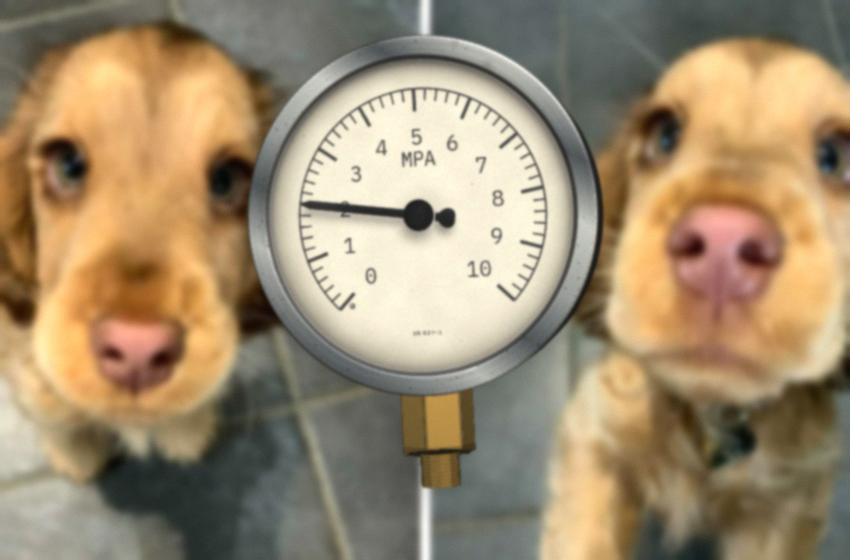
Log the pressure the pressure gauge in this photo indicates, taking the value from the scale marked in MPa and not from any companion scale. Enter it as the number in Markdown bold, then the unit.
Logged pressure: **2** MPa
